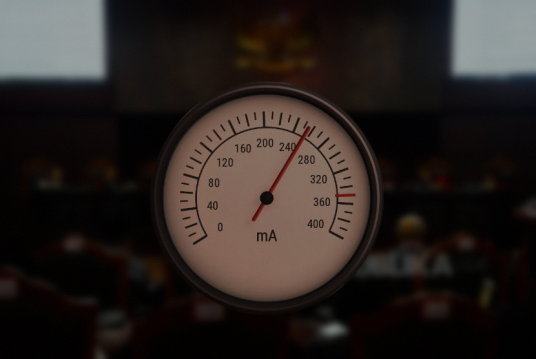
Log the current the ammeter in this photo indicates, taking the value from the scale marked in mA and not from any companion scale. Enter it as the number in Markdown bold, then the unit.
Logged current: **255** mA
